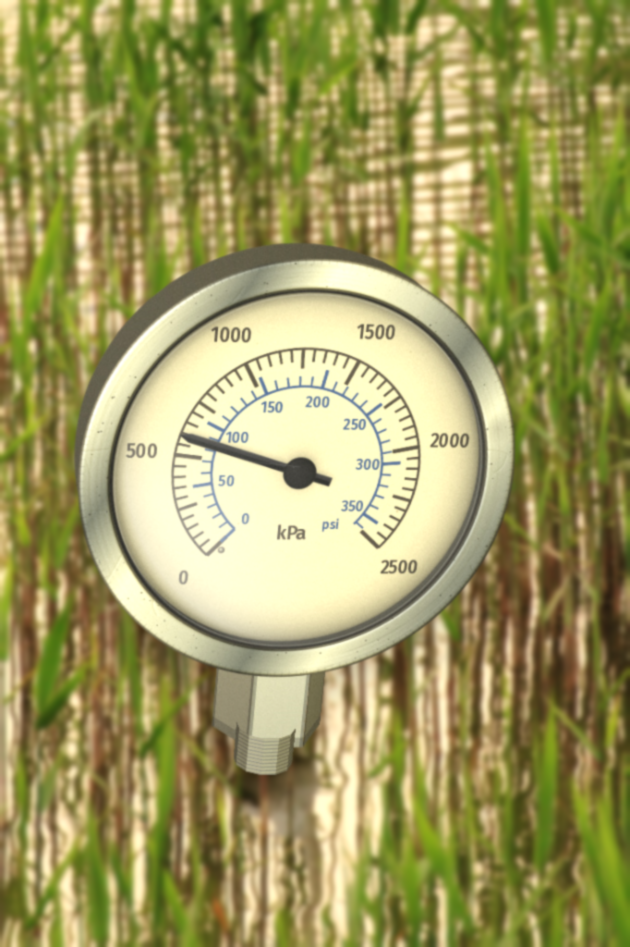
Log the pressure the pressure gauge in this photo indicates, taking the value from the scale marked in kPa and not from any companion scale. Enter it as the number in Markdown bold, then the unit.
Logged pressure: **600** kPa
